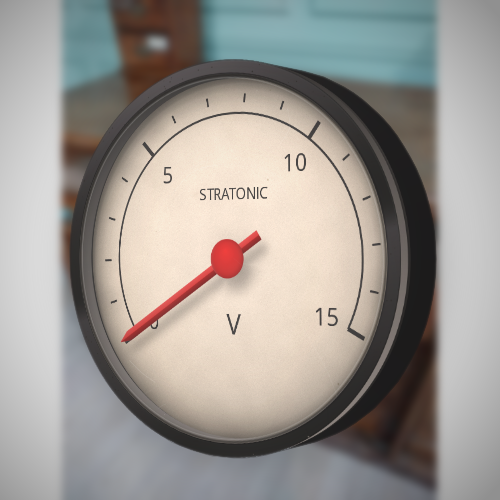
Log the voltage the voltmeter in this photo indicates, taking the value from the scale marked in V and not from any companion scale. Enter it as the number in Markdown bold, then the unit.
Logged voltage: **0** V
